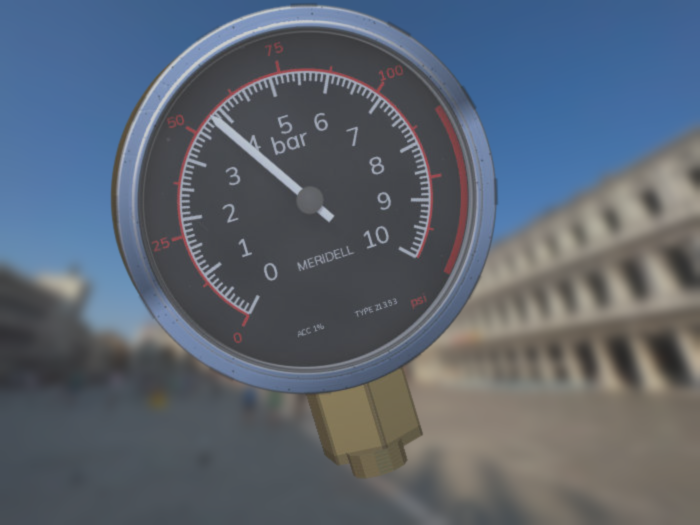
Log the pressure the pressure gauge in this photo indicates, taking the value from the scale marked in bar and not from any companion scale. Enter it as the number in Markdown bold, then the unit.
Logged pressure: **3.8** bar
